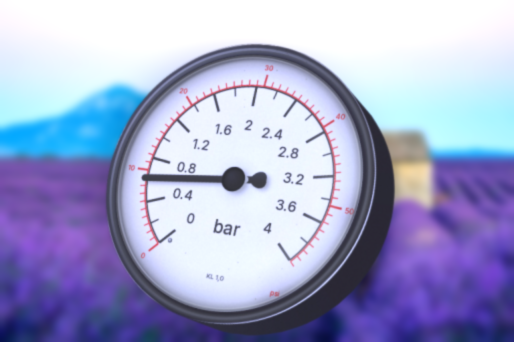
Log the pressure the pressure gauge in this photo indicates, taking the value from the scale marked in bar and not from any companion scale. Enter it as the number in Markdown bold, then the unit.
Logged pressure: **0.6** bar
